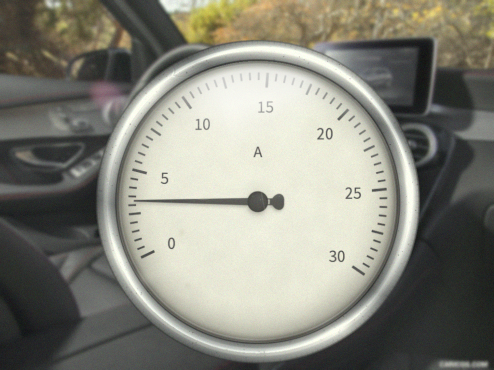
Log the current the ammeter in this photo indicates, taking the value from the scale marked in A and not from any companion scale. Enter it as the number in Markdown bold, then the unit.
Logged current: **3.25** A
